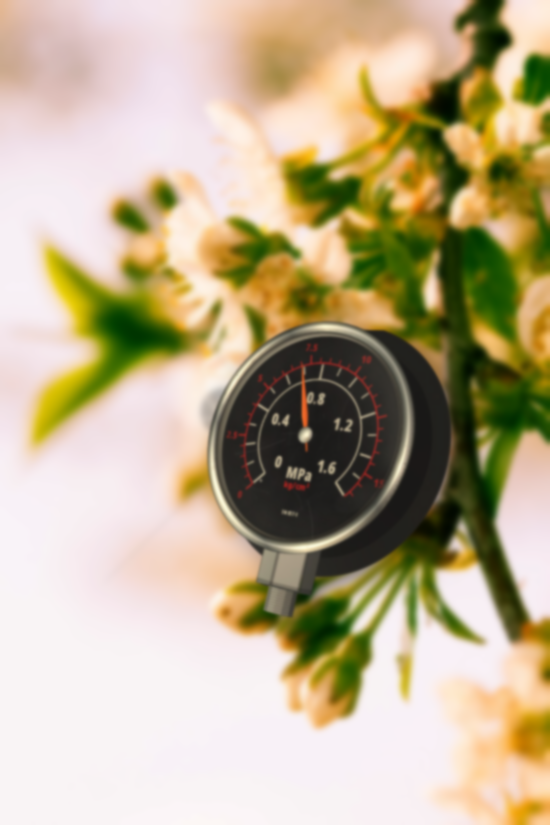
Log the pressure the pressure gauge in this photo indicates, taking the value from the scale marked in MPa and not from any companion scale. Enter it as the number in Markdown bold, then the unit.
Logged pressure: **0.7** MPa
